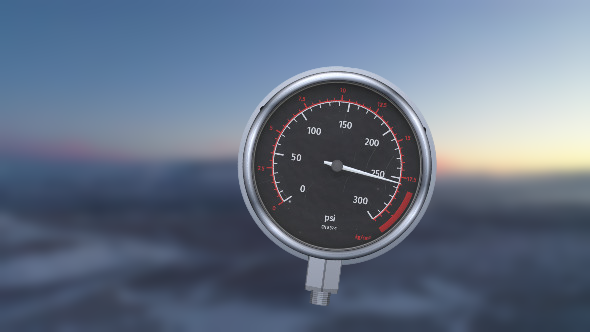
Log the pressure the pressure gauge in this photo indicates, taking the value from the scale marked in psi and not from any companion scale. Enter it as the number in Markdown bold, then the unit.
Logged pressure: **255** psi
